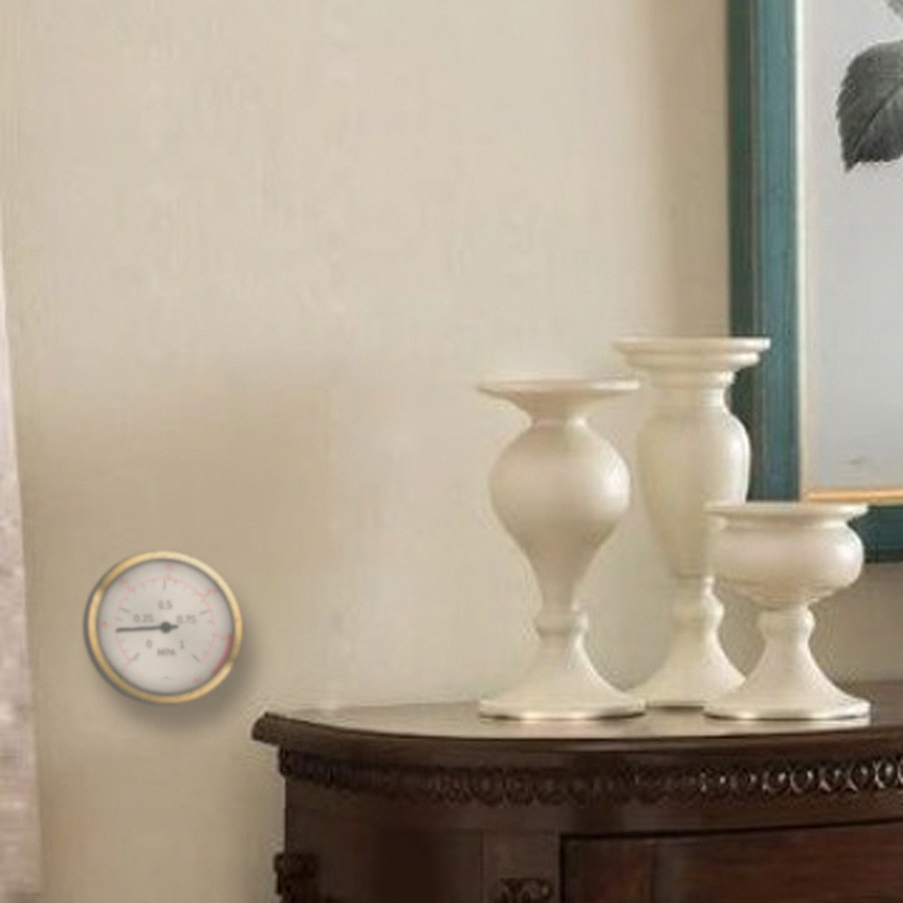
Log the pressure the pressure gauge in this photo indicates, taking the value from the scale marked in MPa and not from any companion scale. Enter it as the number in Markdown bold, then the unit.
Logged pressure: **0.15** MPa
